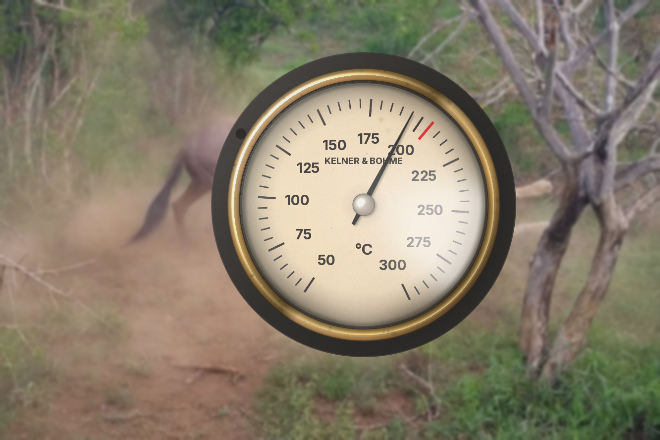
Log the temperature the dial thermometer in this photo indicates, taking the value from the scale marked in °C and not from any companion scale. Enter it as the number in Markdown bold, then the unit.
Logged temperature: **195** °C
